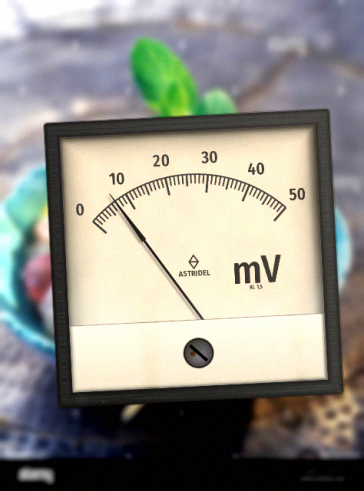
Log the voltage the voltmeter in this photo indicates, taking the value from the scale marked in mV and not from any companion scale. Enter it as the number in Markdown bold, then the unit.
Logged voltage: **7** mV
